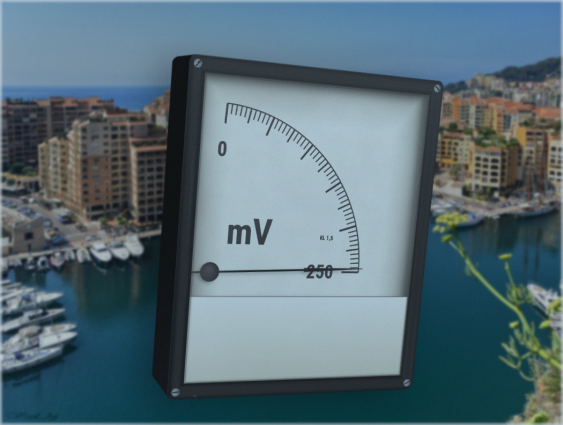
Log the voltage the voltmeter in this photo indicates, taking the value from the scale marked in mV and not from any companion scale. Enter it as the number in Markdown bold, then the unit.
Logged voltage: **245** mV
